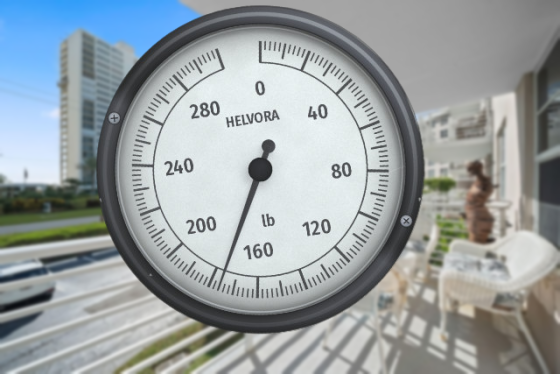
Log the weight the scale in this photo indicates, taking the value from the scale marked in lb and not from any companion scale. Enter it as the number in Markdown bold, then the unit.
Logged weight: **176** lb
